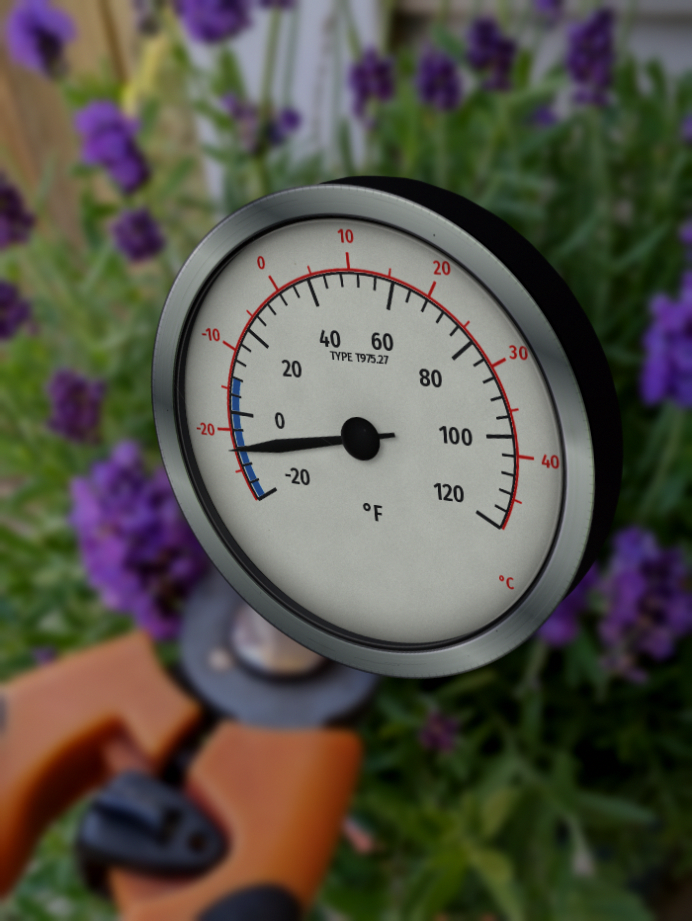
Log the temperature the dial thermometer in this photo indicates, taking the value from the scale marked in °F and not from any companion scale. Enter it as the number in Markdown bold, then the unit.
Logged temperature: **-8** °F
